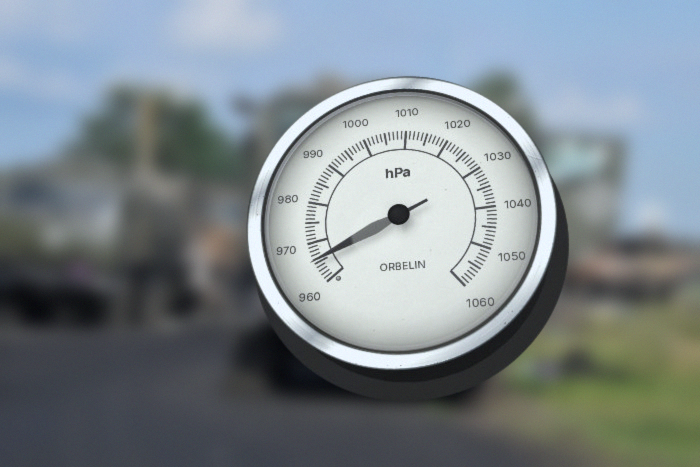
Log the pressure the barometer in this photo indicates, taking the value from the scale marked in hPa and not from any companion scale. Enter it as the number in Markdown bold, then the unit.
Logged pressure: **965** hPa
